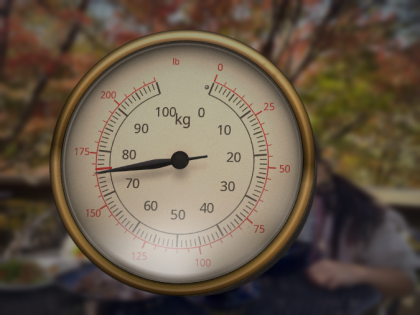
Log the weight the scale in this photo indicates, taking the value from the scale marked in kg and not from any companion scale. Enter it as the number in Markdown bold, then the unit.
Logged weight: **75** kg
